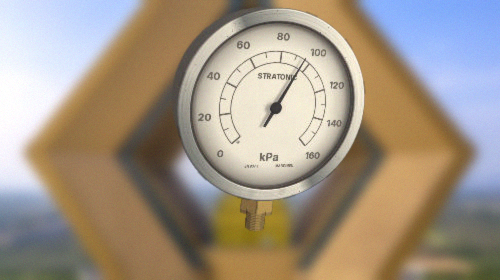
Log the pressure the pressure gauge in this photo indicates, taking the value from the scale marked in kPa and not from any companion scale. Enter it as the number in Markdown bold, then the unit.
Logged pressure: **95** kPa
